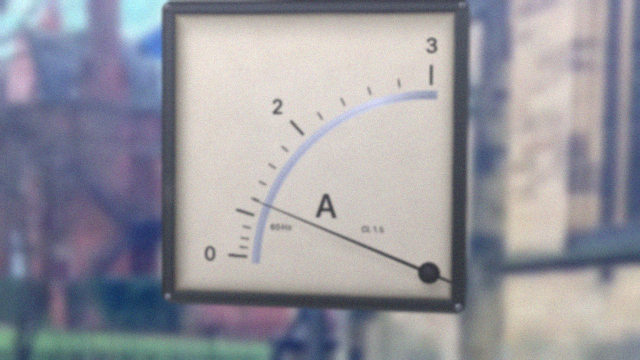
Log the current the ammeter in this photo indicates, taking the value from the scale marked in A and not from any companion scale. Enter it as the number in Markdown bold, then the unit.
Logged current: **1.2** A
